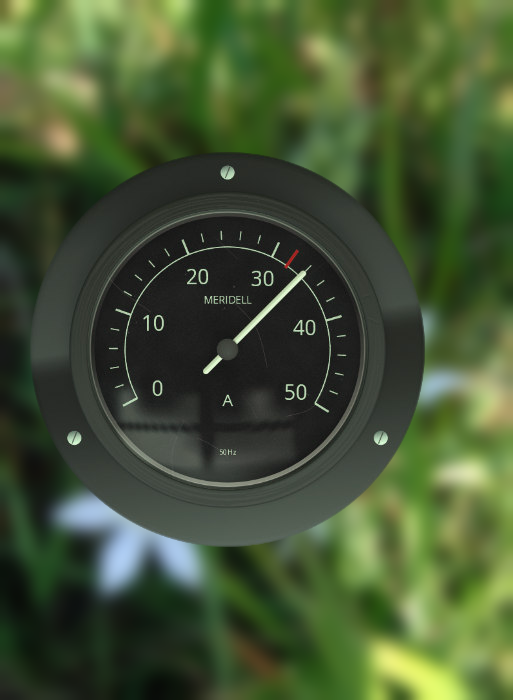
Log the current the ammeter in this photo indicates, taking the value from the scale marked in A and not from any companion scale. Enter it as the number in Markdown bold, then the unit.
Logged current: **34** A
